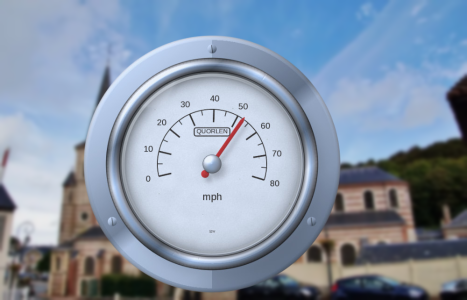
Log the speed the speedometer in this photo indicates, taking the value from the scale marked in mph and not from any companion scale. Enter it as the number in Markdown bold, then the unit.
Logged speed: **52.5** mph
